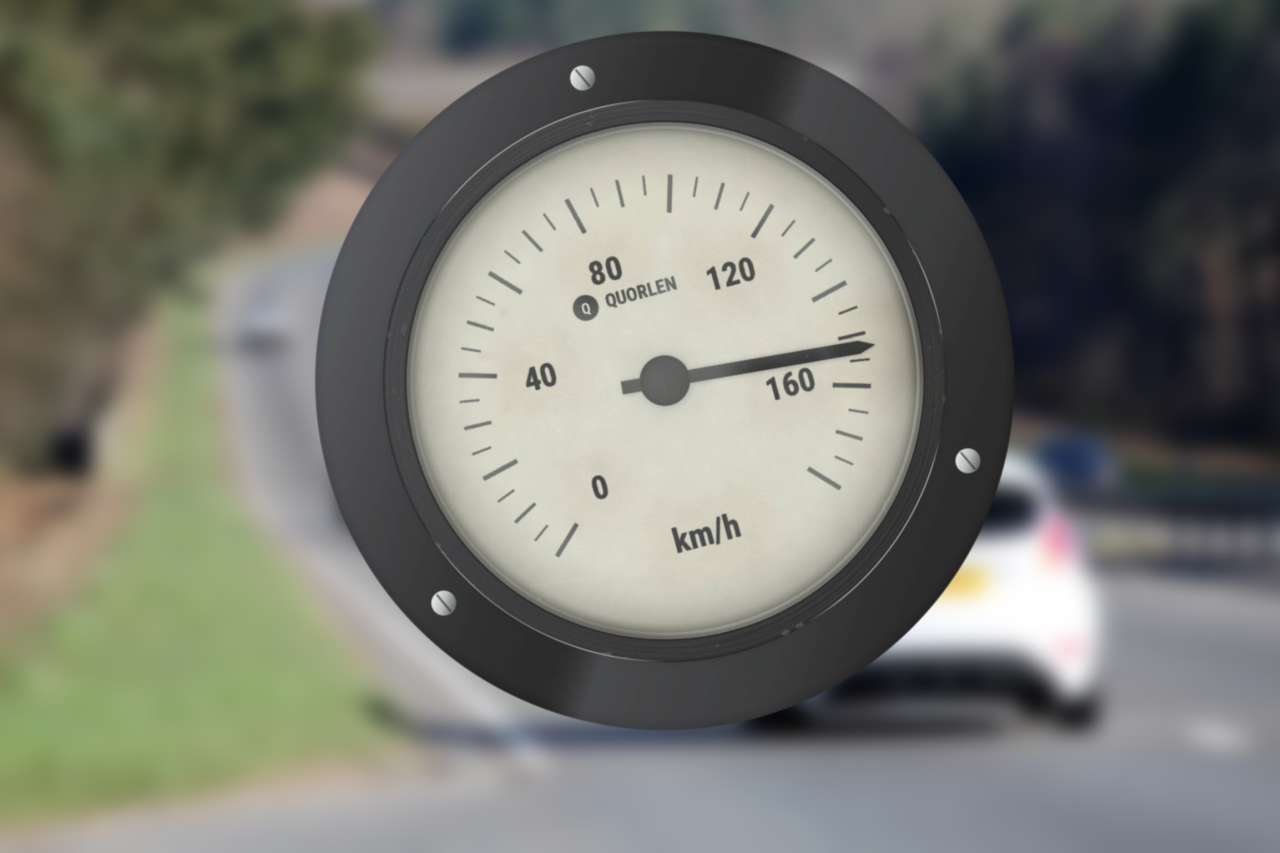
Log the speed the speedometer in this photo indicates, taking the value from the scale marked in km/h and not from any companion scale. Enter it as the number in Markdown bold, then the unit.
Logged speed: **152.5** km/h
